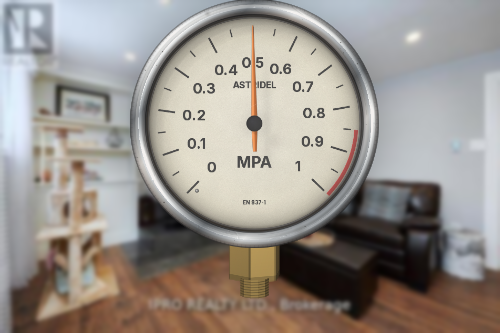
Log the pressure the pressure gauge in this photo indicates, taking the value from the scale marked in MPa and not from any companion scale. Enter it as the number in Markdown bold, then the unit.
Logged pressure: **0.5** MPa
